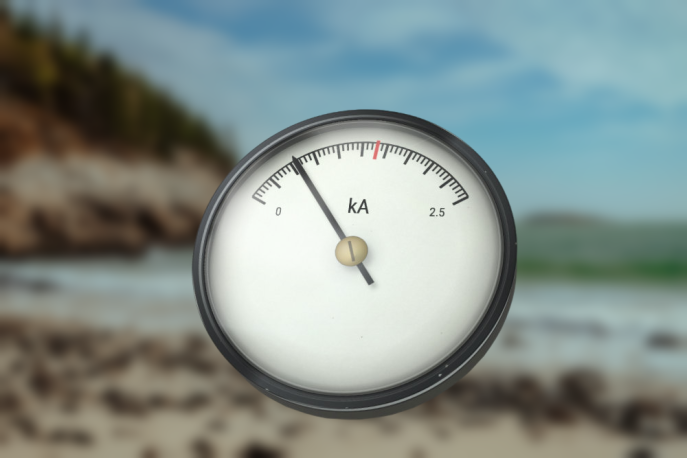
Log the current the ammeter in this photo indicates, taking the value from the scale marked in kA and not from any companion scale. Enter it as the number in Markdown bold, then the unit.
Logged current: **0.55** kA
